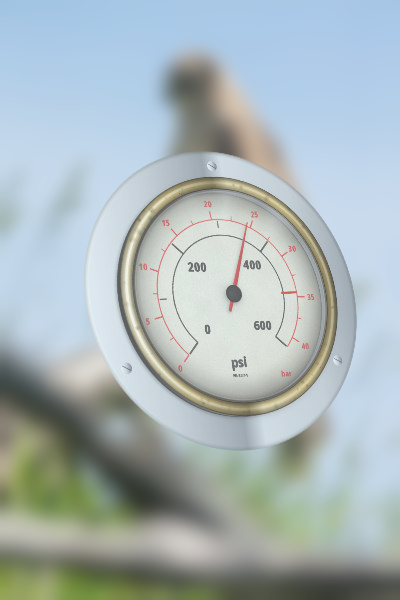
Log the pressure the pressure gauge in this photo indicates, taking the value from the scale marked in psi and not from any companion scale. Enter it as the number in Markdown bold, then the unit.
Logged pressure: **350** psi
